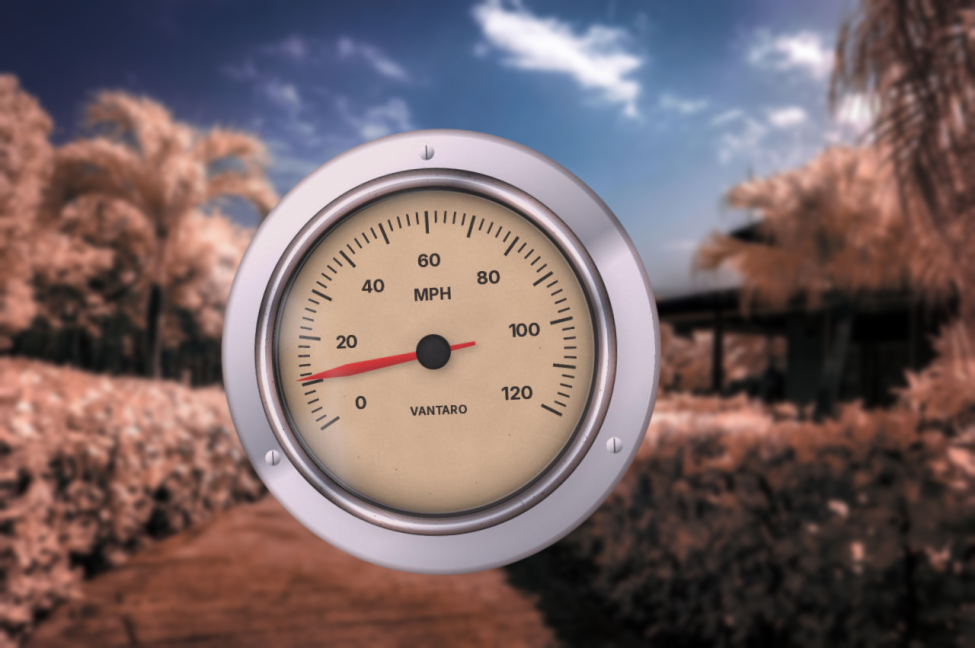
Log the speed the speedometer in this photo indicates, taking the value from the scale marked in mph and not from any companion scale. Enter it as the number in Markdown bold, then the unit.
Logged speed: **11** mph
